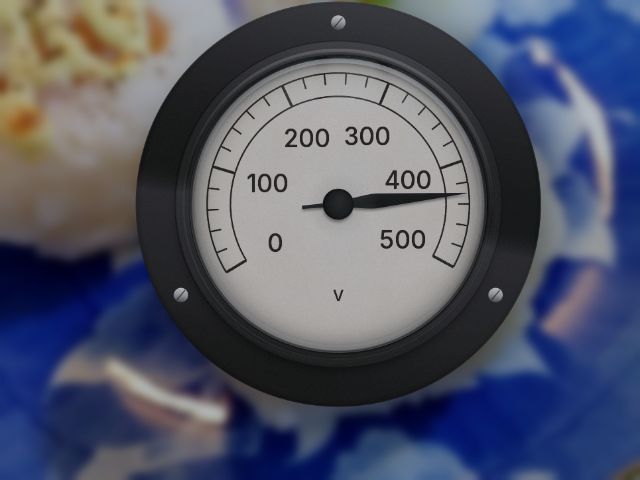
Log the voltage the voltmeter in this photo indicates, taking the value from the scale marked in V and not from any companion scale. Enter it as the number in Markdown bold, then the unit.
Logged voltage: **430** V
